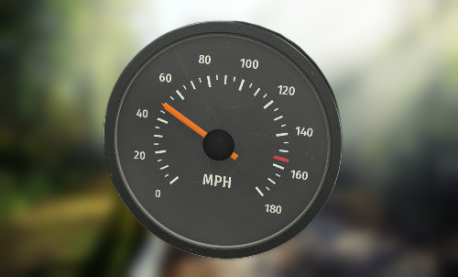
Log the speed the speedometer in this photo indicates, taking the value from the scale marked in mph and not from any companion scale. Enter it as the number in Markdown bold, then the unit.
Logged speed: **50** mph
